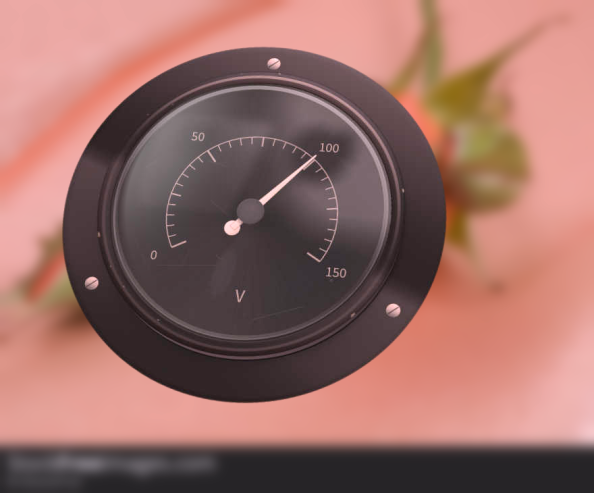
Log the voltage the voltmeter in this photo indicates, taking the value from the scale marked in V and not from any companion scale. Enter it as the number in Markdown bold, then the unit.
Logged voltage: **100** V
